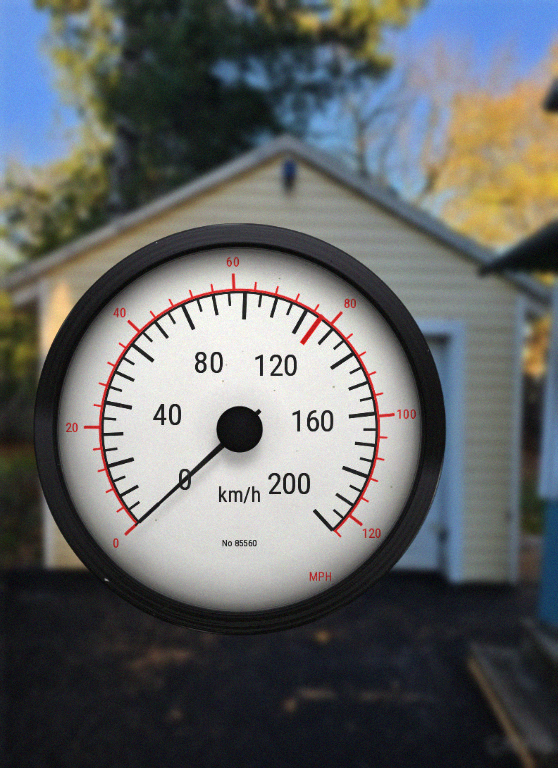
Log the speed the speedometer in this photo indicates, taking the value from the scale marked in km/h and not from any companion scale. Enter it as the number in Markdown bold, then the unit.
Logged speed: **0** km/h
